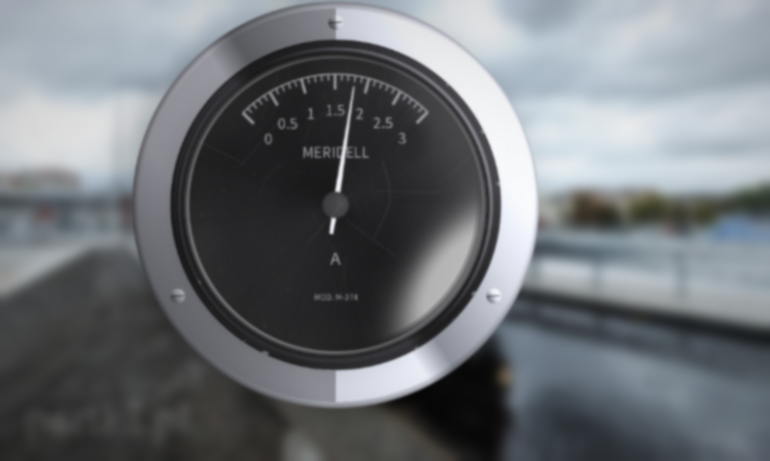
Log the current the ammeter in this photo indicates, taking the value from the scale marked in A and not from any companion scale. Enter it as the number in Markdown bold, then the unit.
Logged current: **1.8** A
